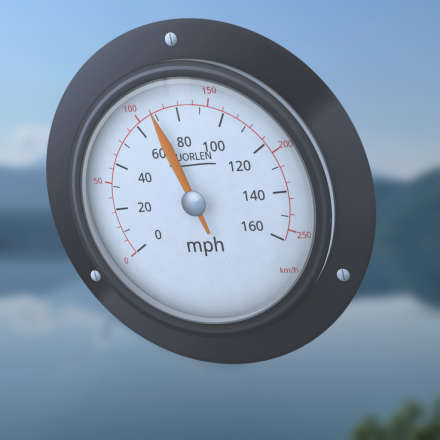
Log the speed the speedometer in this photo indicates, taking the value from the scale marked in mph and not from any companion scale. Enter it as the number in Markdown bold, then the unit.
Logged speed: **70** mph
